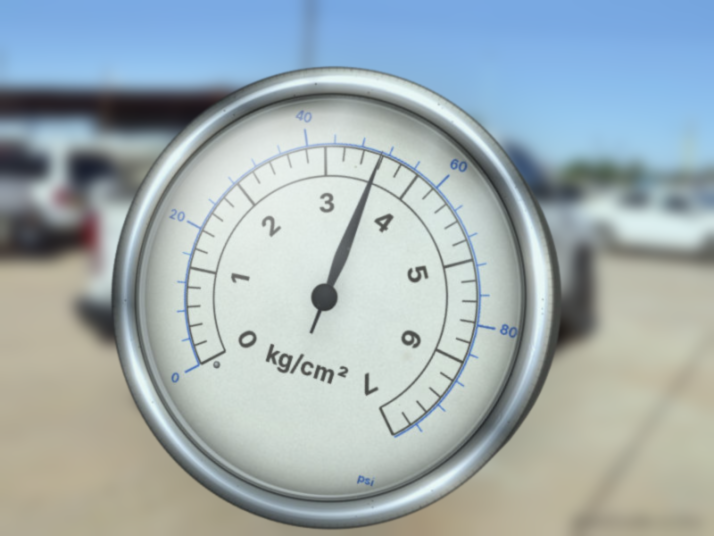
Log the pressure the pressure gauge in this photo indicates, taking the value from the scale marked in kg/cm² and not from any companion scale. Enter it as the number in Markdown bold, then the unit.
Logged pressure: **3.6** kg/cm²
